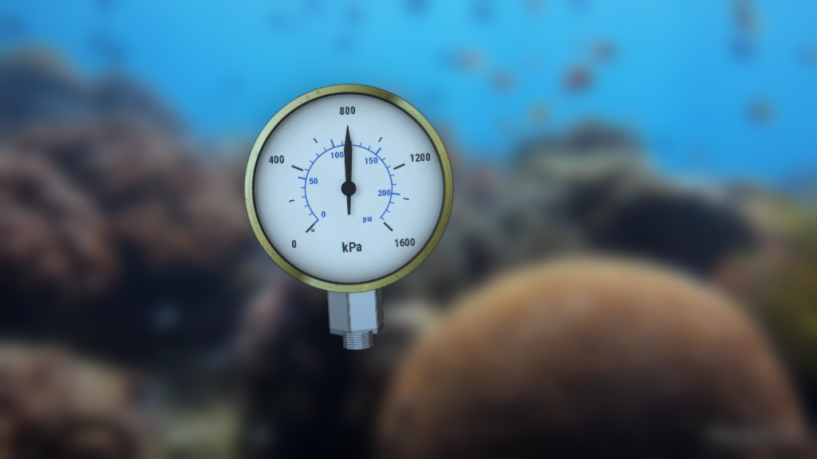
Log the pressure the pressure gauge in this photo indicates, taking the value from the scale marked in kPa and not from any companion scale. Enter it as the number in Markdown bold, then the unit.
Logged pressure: **800** kPa
